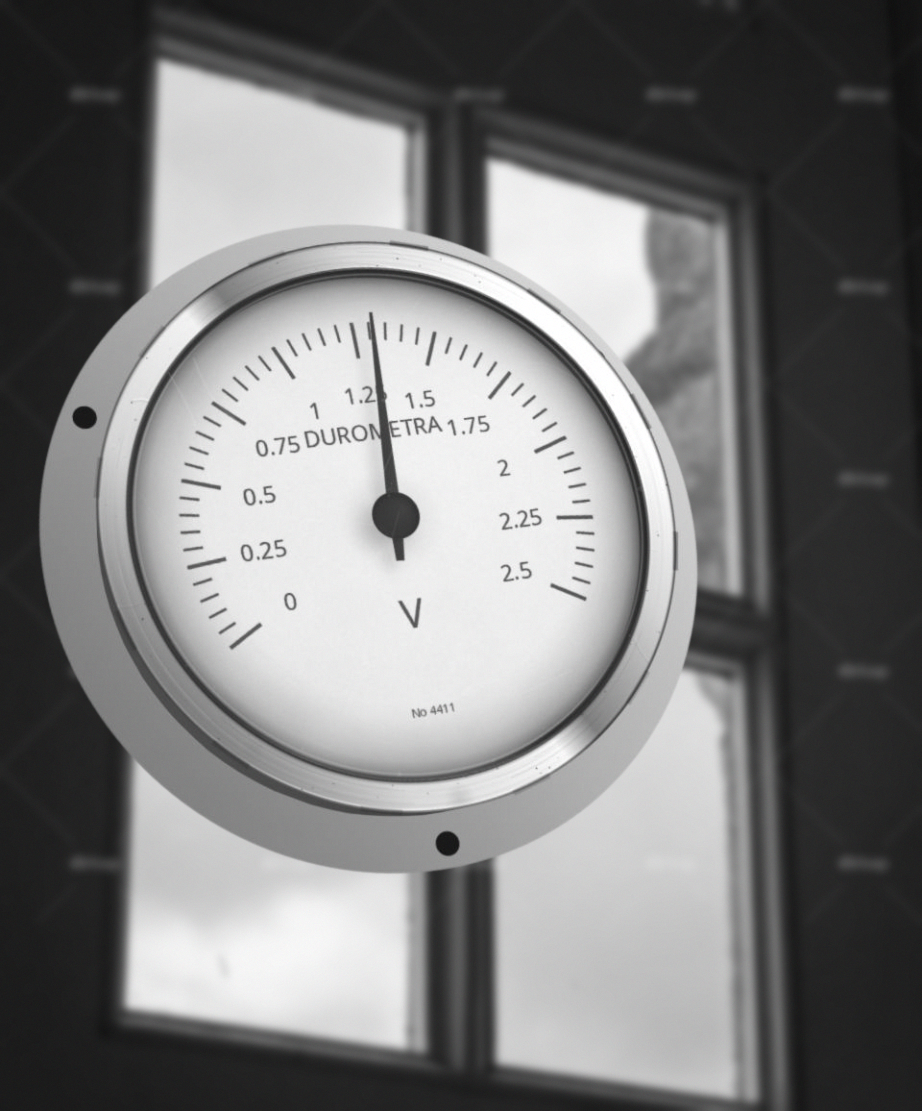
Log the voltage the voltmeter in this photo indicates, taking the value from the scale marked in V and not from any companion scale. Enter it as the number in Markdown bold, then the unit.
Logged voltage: **1.3** V
